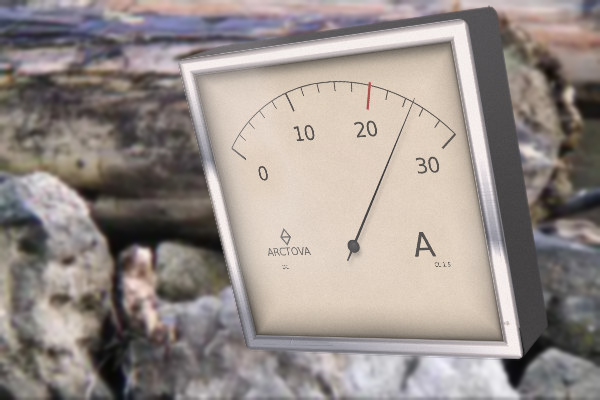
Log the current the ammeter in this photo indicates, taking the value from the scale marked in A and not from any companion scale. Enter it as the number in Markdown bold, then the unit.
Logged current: **25** A
